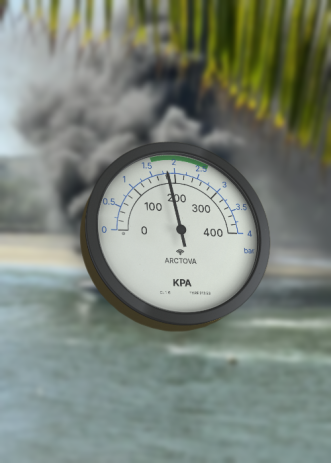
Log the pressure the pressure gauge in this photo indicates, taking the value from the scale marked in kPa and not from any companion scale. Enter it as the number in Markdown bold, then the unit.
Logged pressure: **180** kPa
